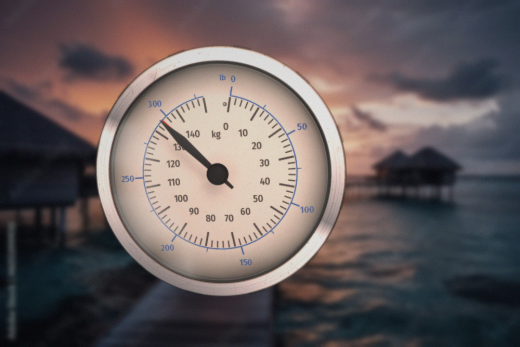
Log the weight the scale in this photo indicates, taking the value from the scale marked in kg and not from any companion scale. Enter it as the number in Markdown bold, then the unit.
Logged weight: **134** kg
